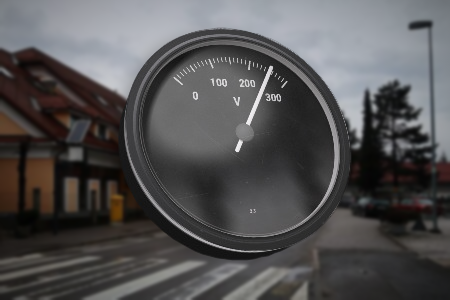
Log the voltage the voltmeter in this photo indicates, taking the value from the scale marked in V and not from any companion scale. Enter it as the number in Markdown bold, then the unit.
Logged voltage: **250** V
